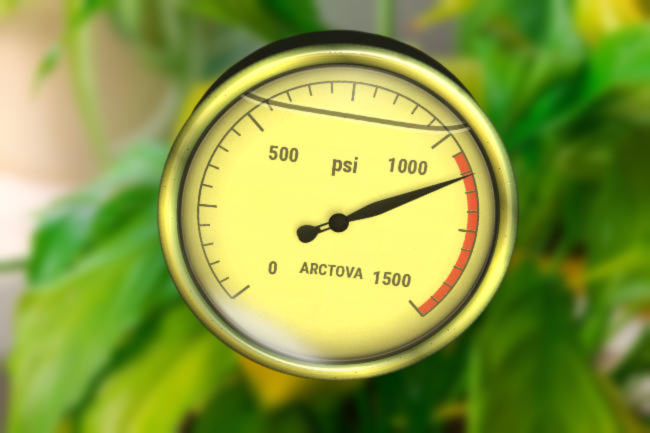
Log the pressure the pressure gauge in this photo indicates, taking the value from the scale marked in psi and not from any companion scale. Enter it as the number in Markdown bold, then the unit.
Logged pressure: **1100** psi
